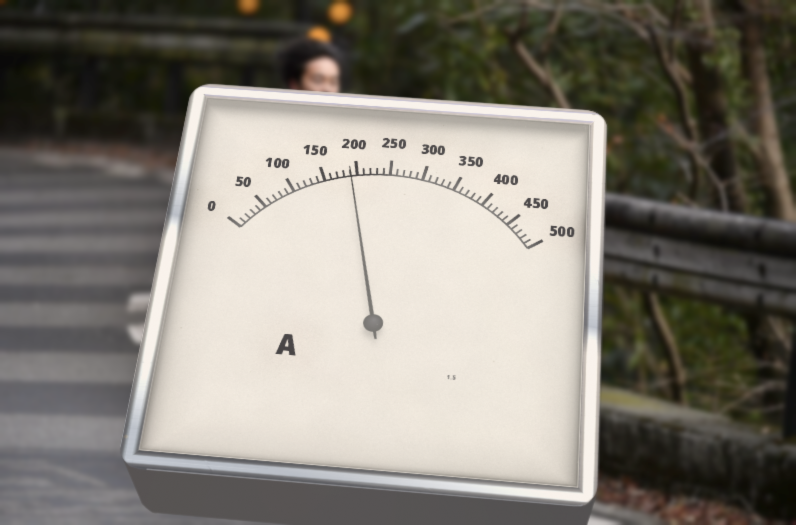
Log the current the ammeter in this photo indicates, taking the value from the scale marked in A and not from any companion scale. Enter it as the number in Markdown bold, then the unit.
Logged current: **190** A
